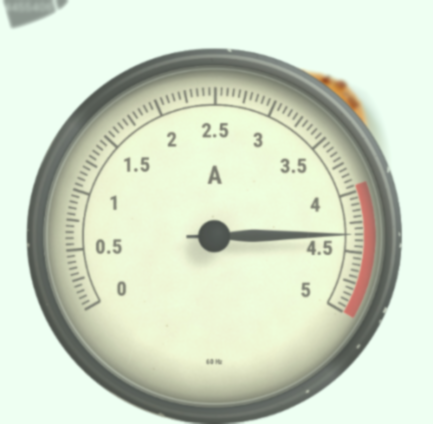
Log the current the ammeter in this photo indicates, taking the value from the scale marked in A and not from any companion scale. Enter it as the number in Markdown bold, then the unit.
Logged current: **4.35** A
